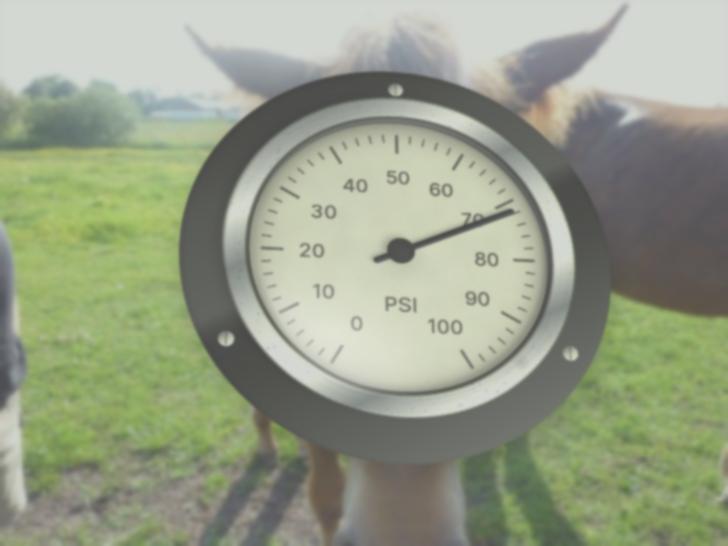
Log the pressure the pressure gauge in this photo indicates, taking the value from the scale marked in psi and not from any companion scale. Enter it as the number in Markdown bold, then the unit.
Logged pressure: **72** psi
